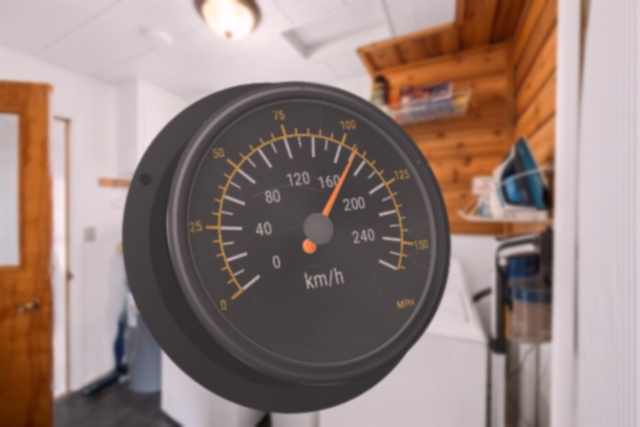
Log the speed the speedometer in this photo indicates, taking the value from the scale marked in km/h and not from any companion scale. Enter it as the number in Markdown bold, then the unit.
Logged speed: **170** km/h
